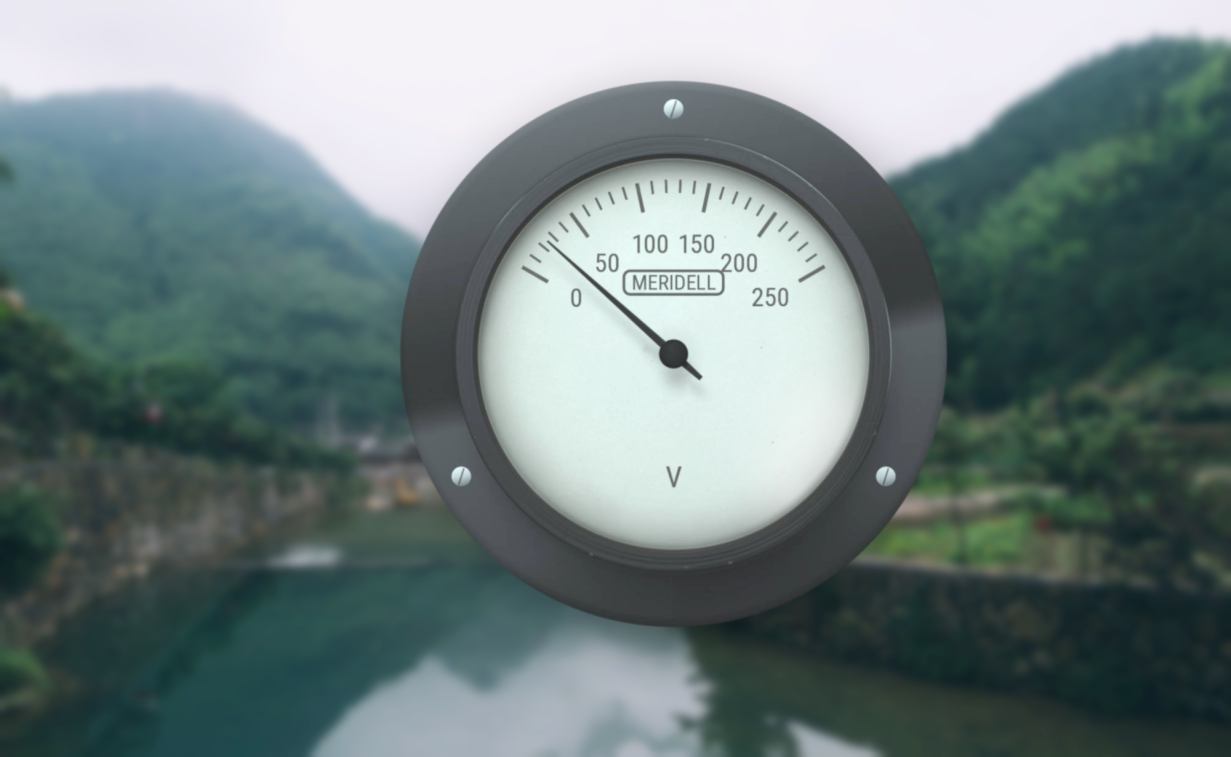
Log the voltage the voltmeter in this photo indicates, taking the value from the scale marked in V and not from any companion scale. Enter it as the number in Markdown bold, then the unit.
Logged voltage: **25** V
